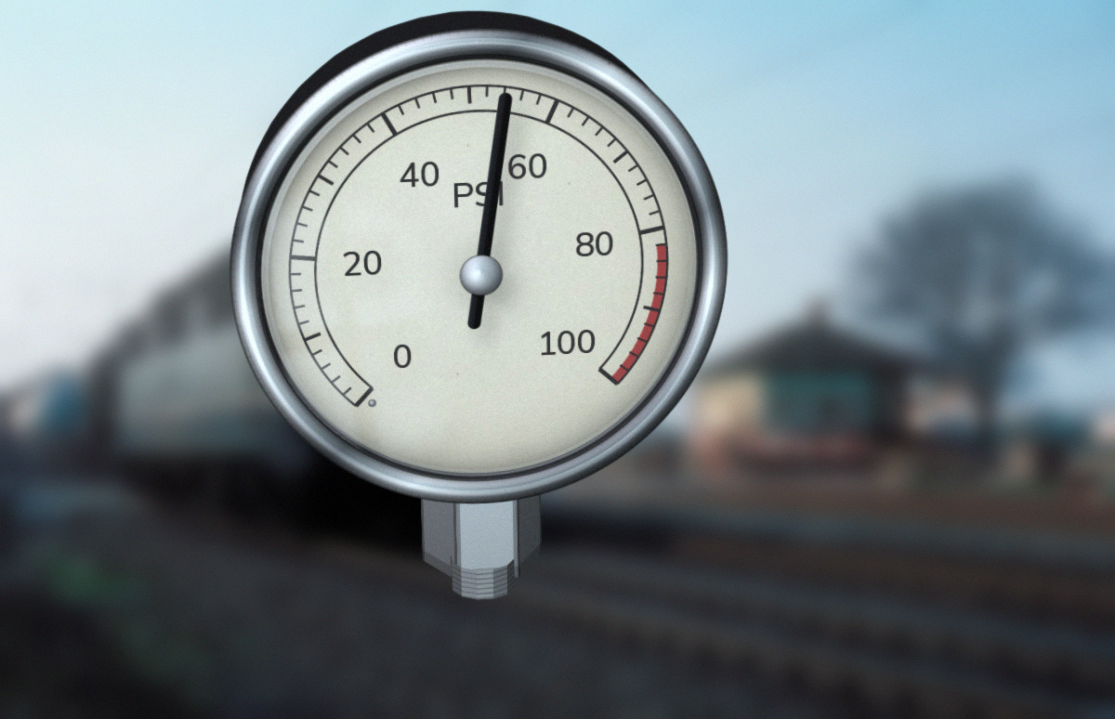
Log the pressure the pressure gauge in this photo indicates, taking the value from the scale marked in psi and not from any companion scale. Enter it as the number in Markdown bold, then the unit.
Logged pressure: **54** psi
